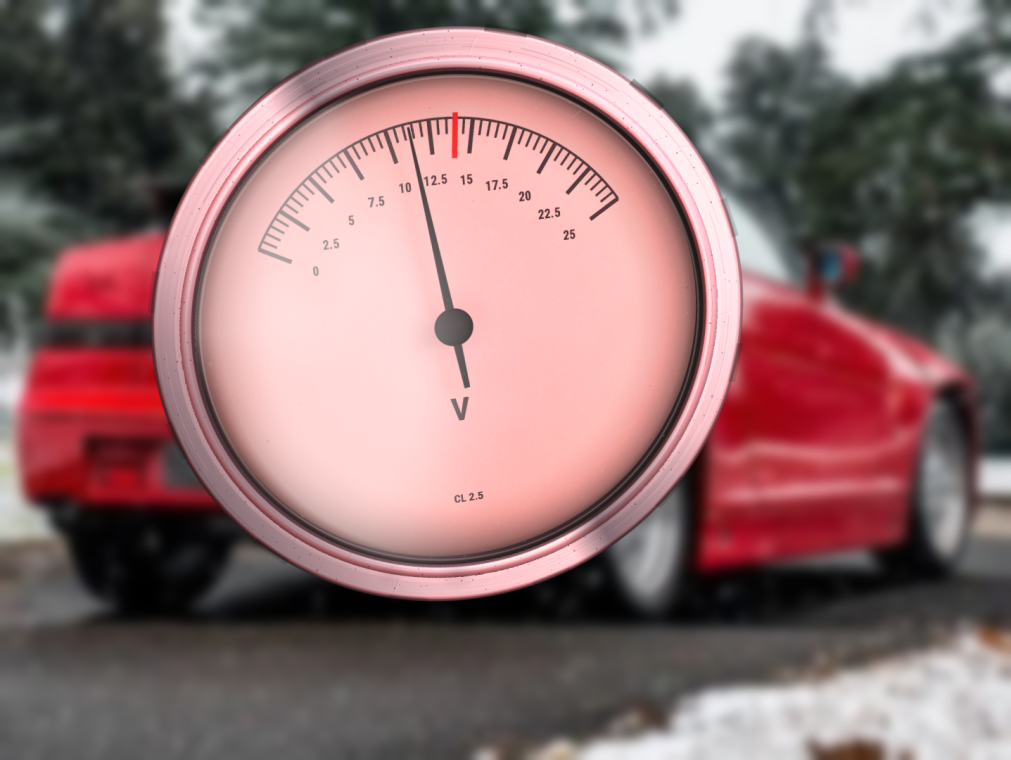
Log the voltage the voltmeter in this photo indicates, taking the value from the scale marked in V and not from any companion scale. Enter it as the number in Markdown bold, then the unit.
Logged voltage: **11.25** V
